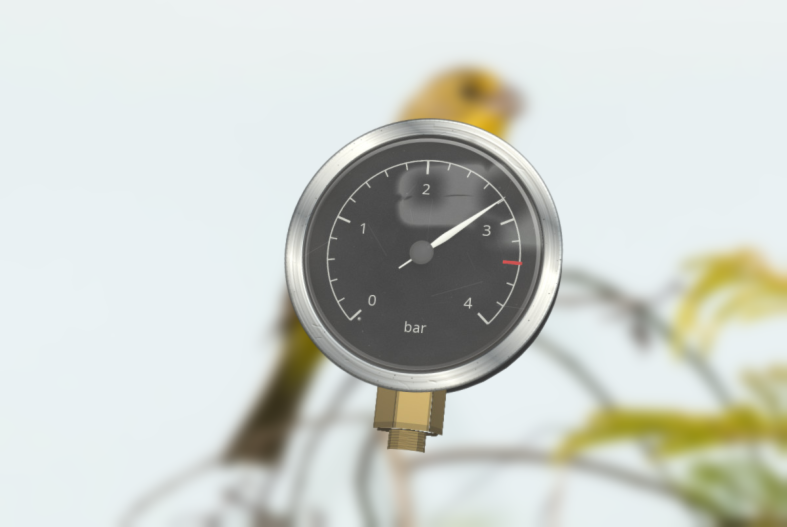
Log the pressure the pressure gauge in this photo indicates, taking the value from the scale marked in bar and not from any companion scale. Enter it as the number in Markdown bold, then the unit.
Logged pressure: **2.8** bar
